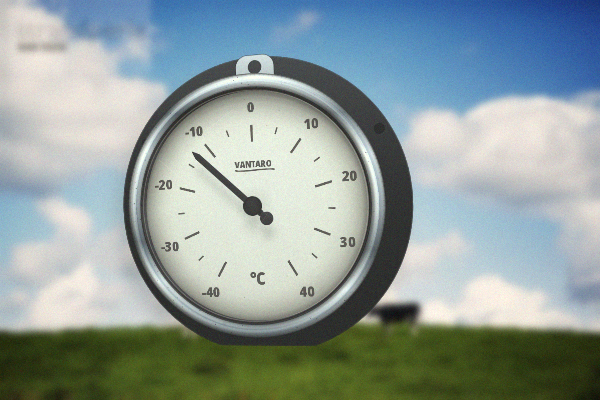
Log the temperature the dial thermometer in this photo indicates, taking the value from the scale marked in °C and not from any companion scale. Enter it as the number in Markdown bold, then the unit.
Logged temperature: **-12.5** °C
